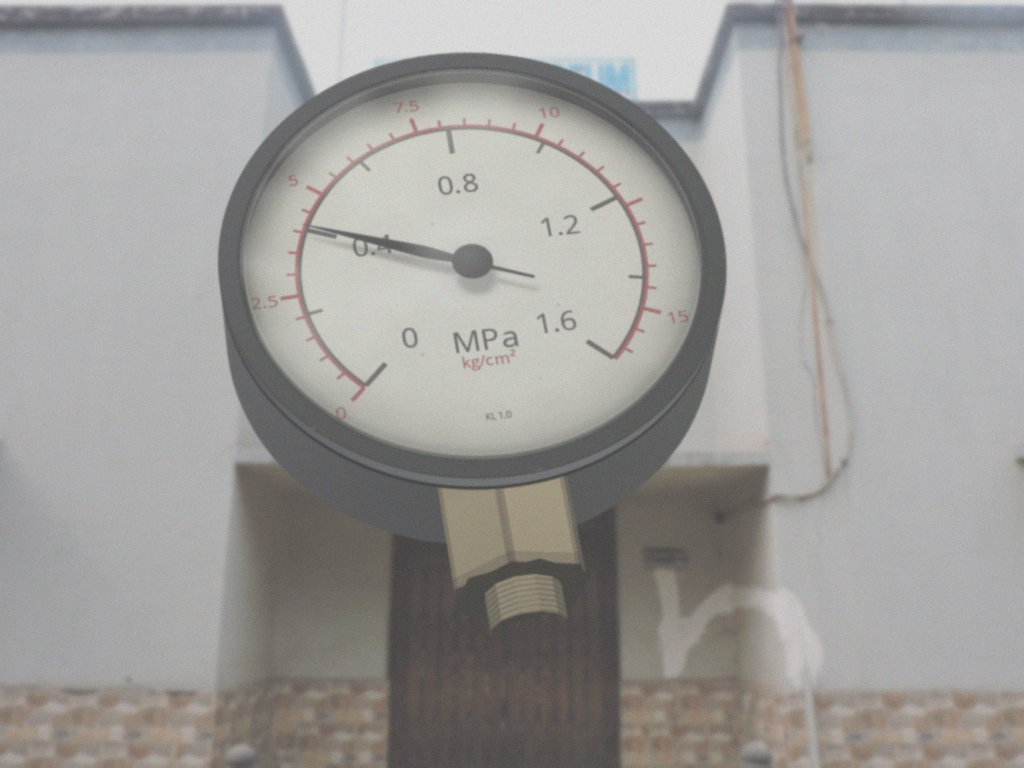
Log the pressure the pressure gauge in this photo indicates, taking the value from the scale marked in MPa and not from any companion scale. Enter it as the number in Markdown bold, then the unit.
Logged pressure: **0.4** MPa
